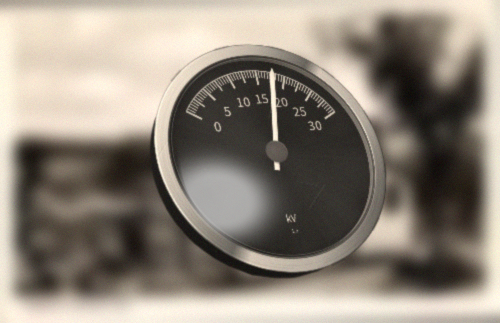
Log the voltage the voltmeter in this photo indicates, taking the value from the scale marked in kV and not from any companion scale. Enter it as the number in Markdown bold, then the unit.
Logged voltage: **17.5** kV
